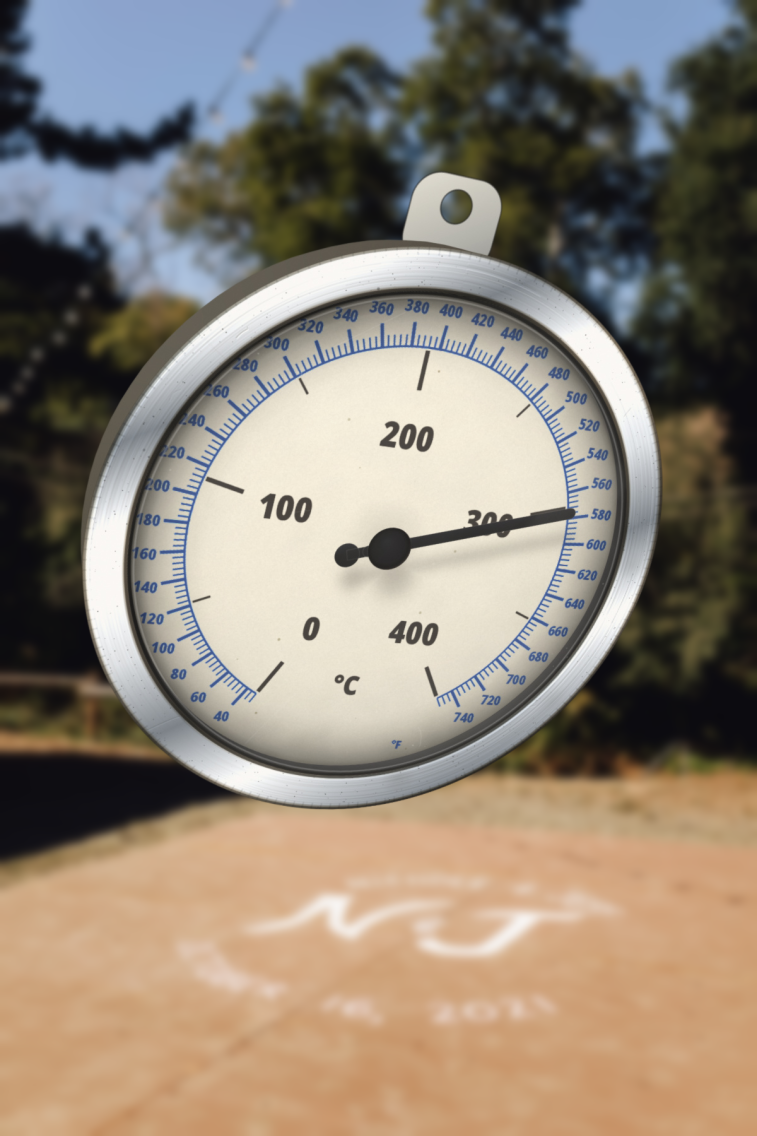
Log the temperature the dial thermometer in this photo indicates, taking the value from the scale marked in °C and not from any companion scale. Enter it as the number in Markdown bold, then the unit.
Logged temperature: **300** °C
